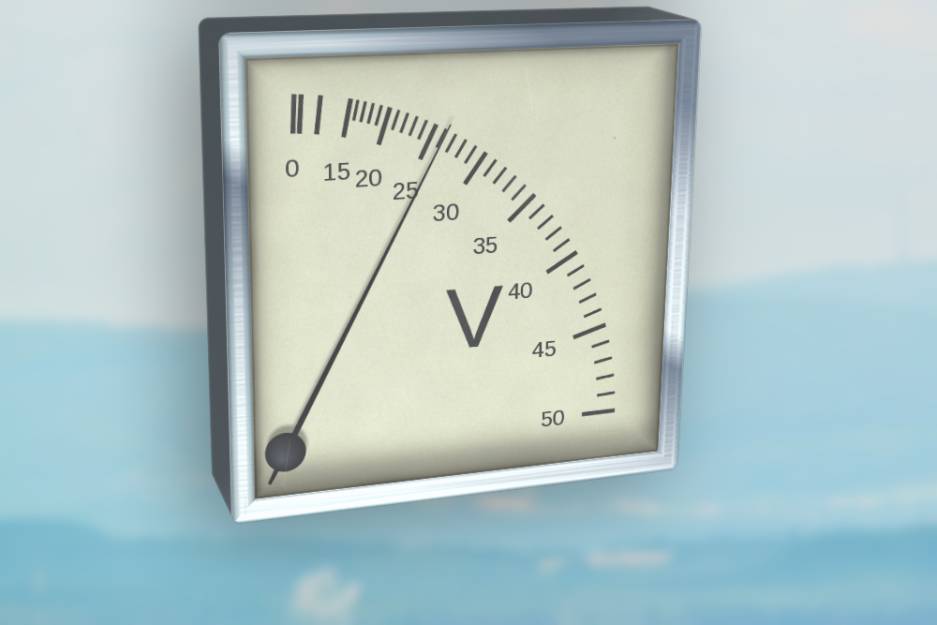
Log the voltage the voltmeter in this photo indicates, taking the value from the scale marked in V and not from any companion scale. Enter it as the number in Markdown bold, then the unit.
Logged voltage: **26** V
